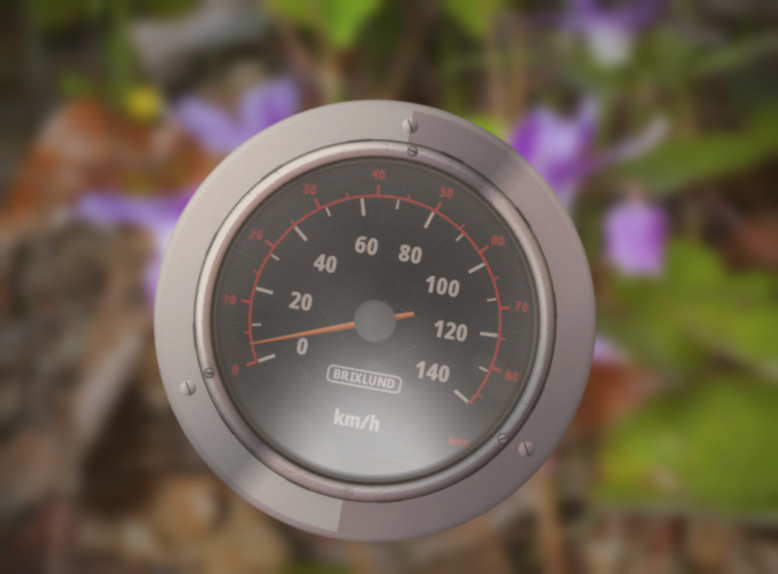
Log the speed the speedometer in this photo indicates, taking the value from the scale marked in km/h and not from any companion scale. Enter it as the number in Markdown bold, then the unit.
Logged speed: **5** km/h
